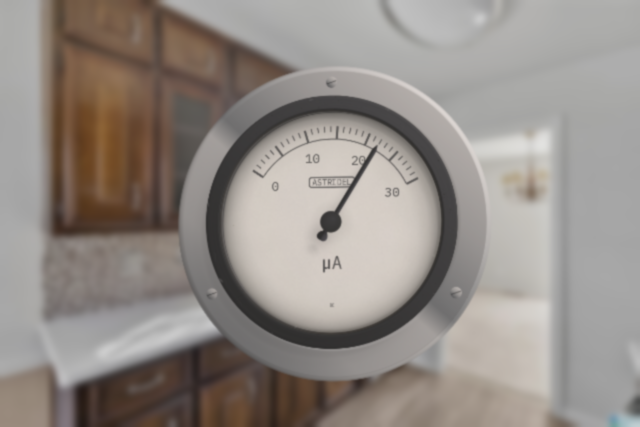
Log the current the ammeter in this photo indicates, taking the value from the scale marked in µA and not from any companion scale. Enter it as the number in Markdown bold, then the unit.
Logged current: **22** µA
